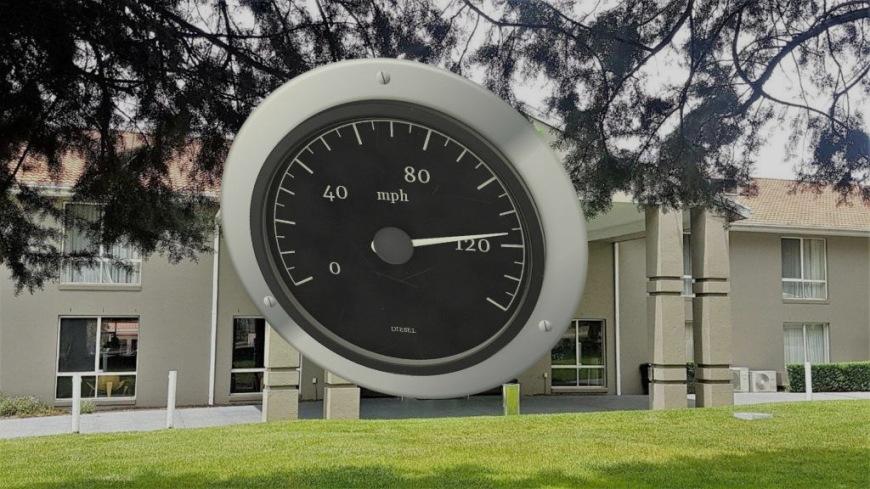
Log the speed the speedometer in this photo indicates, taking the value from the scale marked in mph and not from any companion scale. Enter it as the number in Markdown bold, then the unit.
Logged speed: **115** mph
